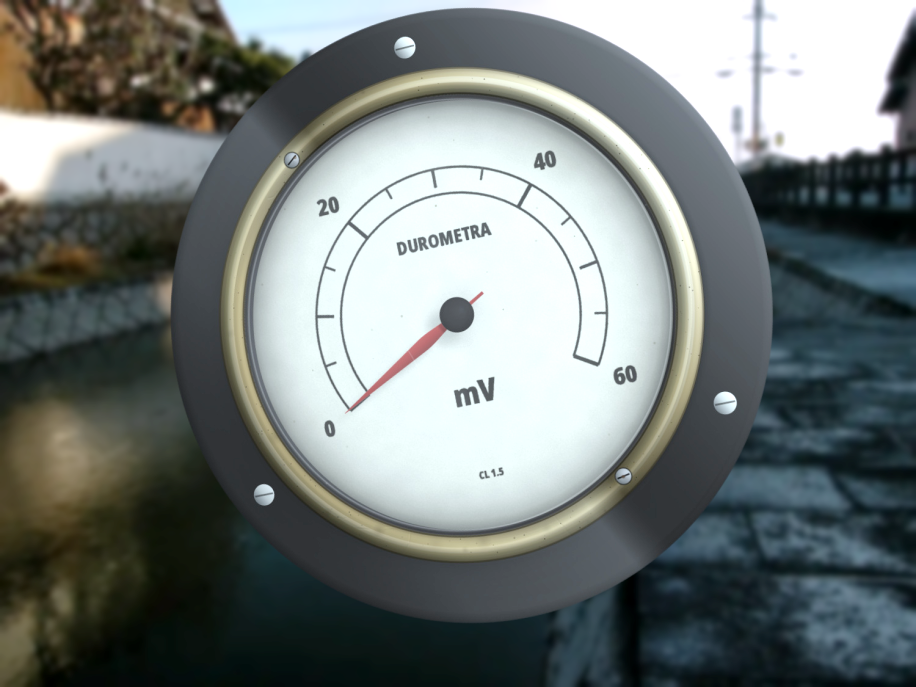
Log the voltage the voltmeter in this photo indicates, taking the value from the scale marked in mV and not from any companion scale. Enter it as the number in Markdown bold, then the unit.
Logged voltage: **0** mV
